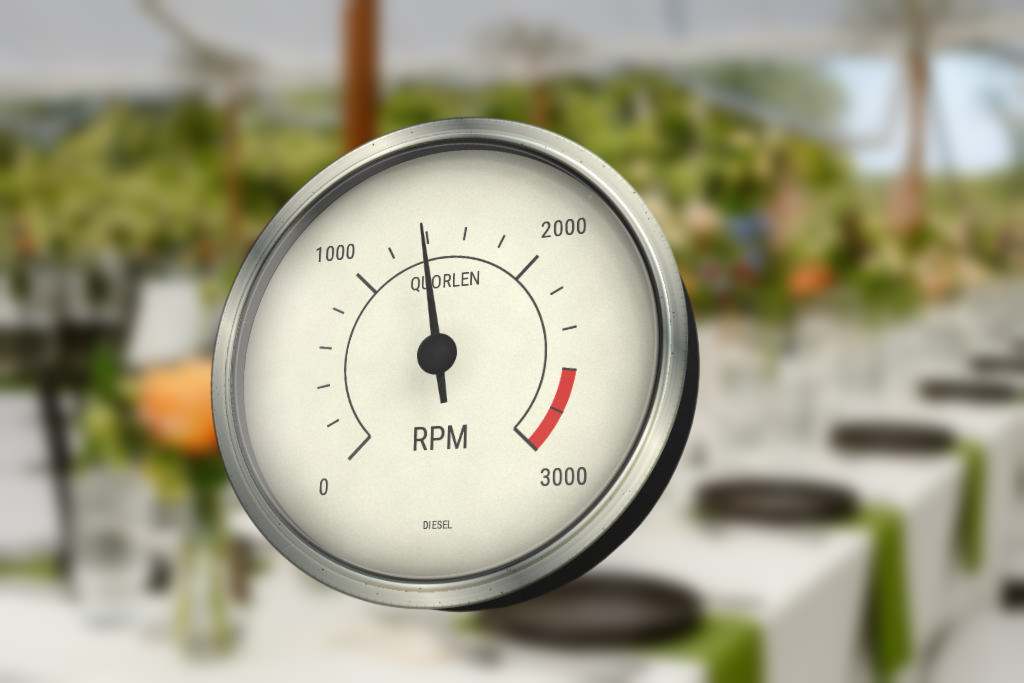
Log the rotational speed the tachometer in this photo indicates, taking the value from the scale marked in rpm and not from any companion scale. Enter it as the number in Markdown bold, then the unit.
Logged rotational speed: **1400** rpm
